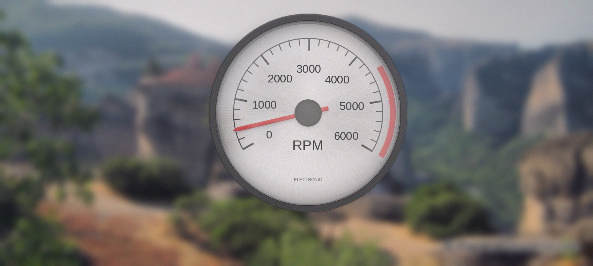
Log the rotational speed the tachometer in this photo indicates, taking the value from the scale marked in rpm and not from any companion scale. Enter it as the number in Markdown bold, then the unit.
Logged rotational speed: **400** rpm
